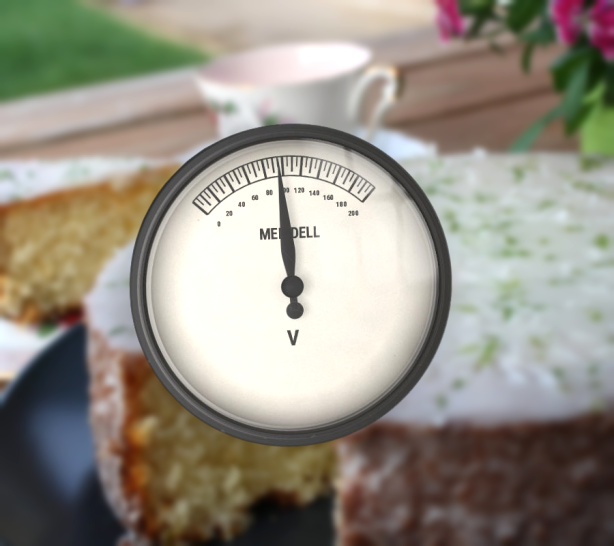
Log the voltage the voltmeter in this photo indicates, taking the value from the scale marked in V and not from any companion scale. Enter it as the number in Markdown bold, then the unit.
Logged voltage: **95** V
